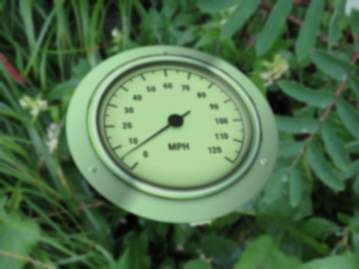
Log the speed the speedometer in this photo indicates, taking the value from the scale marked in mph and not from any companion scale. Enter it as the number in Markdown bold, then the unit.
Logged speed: **5** mph
